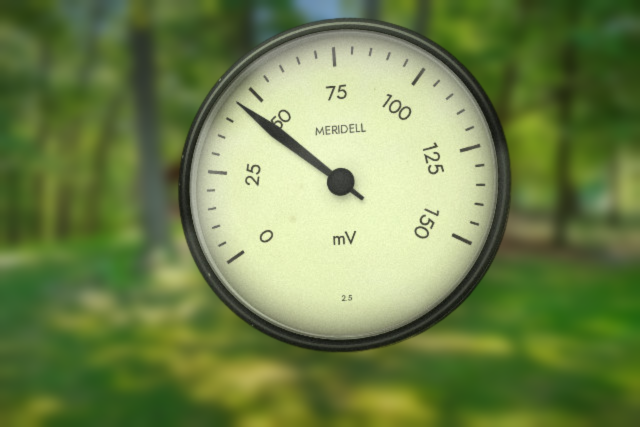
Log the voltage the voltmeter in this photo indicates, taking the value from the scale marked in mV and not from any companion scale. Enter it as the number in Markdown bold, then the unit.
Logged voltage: **45** mV
